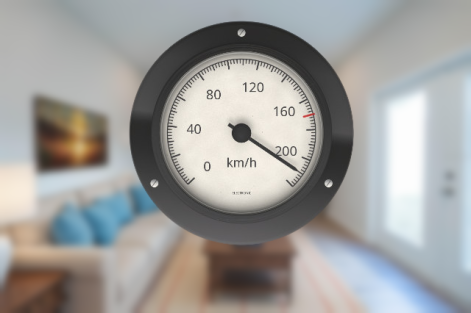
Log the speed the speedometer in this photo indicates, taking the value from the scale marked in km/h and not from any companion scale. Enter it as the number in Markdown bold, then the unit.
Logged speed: **210** km/h
